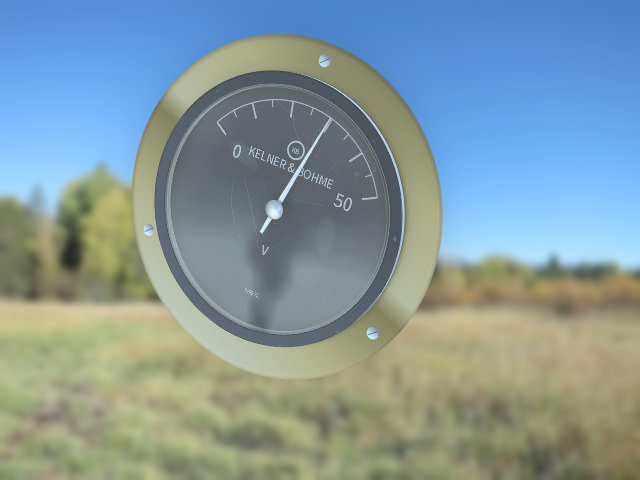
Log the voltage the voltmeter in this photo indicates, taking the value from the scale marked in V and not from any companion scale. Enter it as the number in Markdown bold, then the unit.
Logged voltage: **30** V
